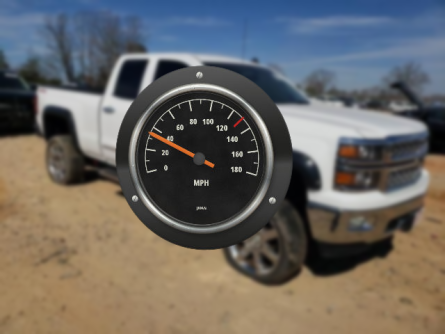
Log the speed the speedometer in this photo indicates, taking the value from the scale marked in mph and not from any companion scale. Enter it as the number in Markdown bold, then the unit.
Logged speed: **35** mph
